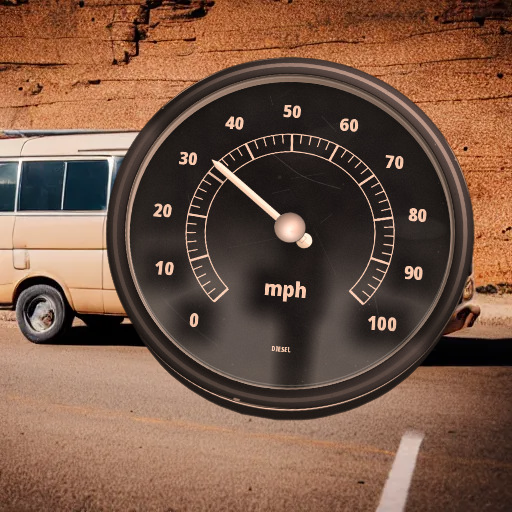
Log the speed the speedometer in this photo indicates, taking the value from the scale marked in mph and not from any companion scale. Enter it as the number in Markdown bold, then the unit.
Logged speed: **32** mph
